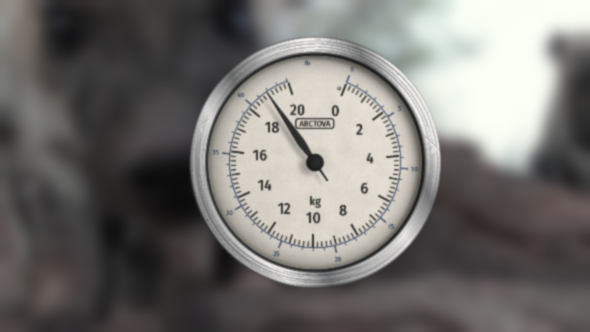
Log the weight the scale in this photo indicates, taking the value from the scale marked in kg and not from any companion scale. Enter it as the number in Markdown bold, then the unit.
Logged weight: **19** kg
